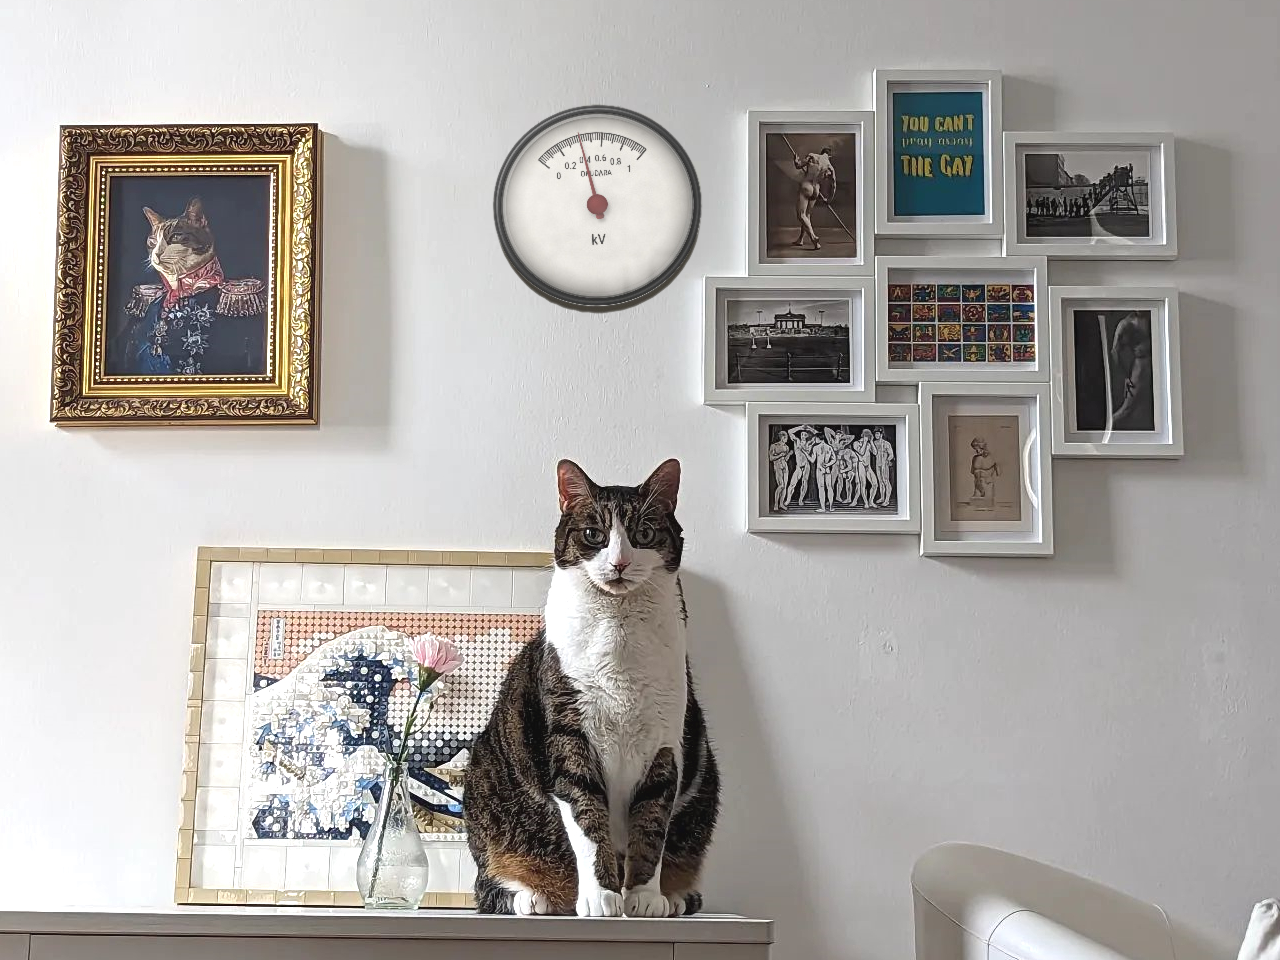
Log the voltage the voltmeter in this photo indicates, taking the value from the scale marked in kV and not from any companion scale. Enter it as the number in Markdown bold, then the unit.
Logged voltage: **0.4** kV
